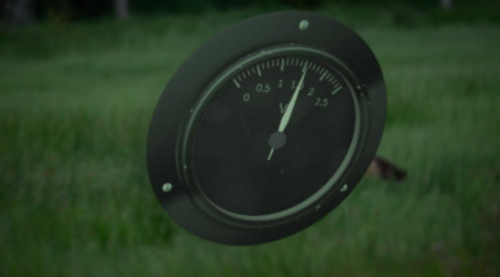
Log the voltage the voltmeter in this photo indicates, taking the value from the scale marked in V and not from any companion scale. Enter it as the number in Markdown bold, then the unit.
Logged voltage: **1.5** V
